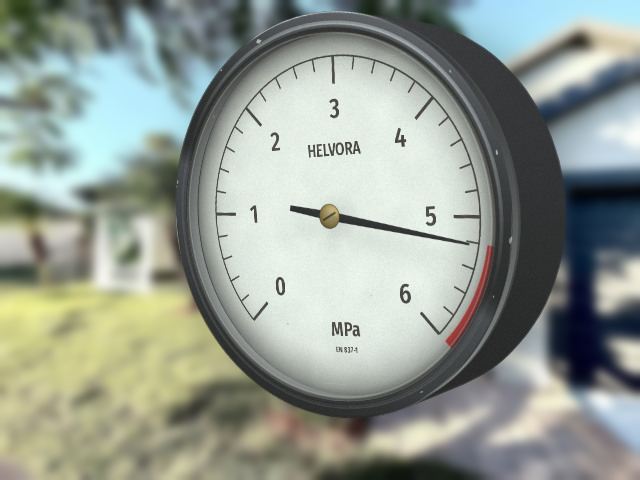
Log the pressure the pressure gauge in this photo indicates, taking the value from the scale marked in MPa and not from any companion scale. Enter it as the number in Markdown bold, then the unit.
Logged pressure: **5.2** MPa
